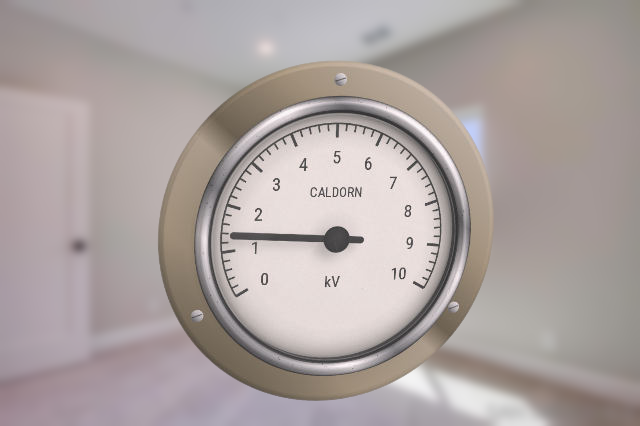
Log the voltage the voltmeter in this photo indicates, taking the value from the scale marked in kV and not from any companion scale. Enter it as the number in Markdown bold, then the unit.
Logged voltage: **1.4** kV
